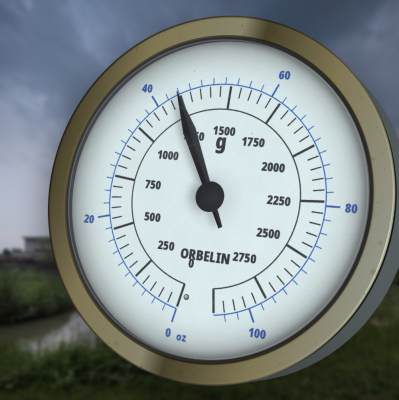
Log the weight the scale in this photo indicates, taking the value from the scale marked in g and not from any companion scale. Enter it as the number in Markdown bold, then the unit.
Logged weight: **1250** g
